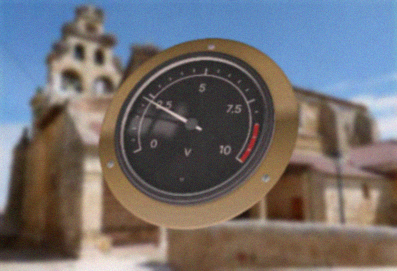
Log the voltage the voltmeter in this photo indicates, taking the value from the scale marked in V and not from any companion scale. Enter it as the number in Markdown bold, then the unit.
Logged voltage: **2.25** V
